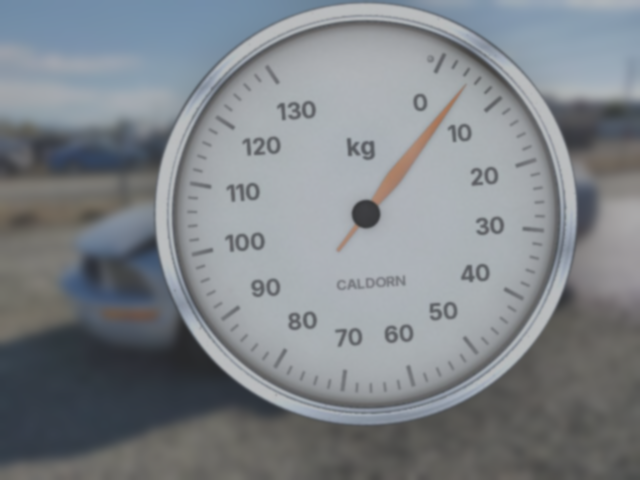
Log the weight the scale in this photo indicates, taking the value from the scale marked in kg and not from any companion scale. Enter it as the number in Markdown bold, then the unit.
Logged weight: **5** kg
